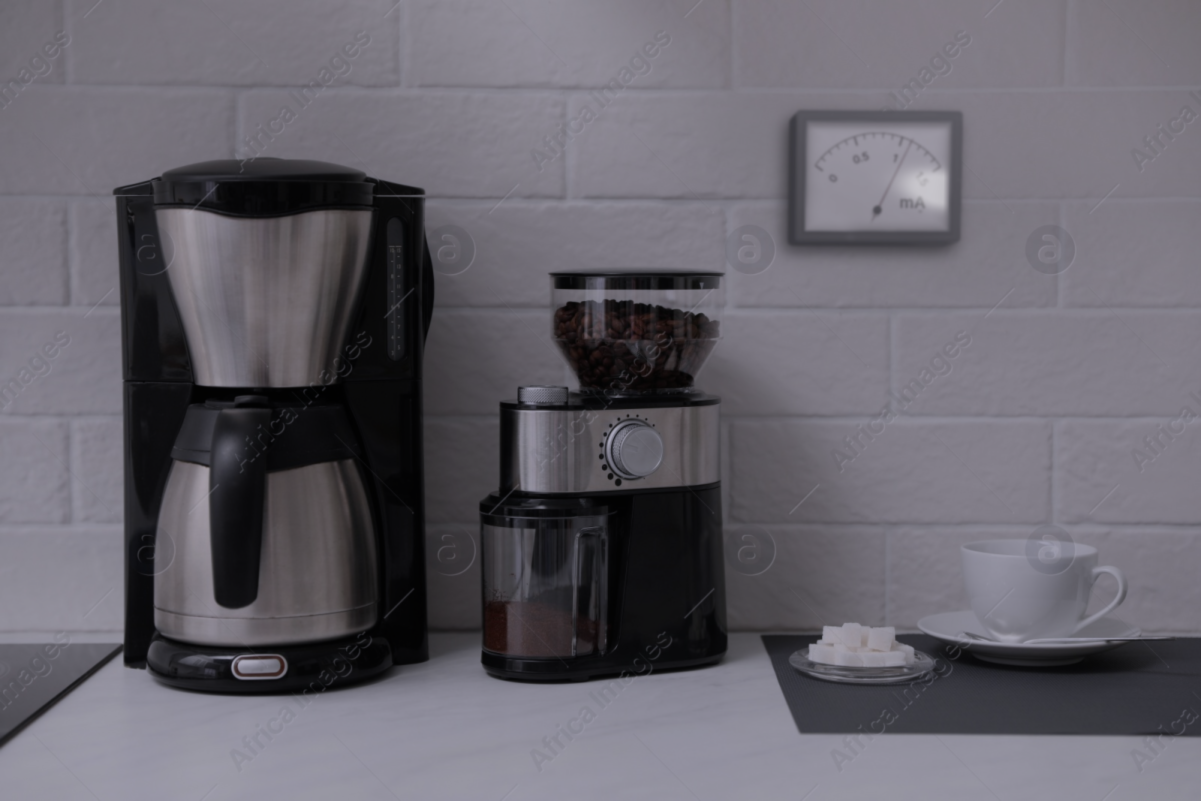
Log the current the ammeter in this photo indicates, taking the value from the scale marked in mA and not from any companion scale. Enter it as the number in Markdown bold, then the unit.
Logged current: **1.1** mA
